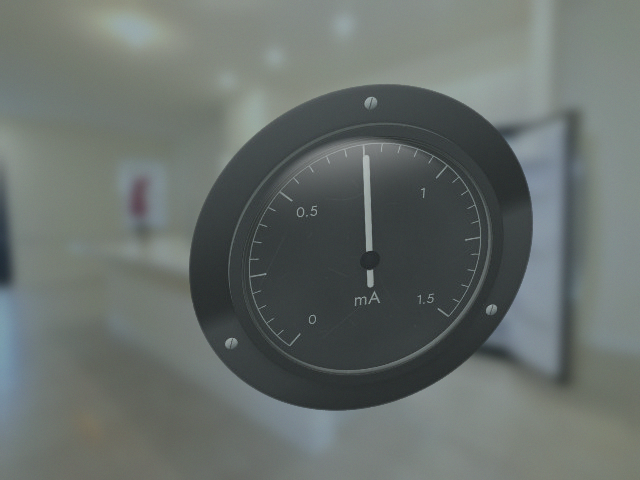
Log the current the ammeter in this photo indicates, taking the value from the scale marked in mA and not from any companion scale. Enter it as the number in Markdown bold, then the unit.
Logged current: **0.75** mA
